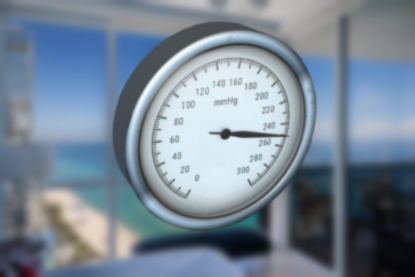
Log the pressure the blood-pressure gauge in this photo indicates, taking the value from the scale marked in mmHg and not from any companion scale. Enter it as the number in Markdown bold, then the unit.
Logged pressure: **250** mmHg
